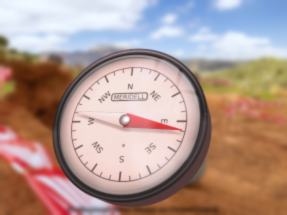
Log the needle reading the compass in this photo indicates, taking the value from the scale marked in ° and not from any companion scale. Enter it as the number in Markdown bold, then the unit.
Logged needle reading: **100** °
